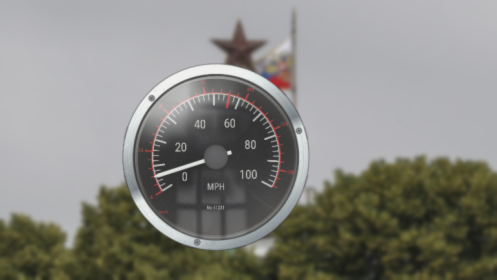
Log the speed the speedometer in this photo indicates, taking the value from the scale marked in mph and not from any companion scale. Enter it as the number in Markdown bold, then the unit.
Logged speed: **6** mph
